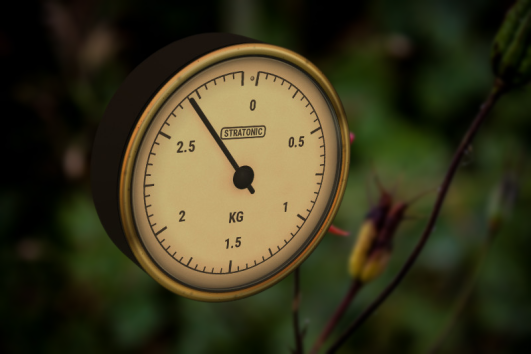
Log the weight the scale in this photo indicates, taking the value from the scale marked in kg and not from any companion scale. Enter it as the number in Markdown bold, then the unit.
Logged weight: **2.7** kg
